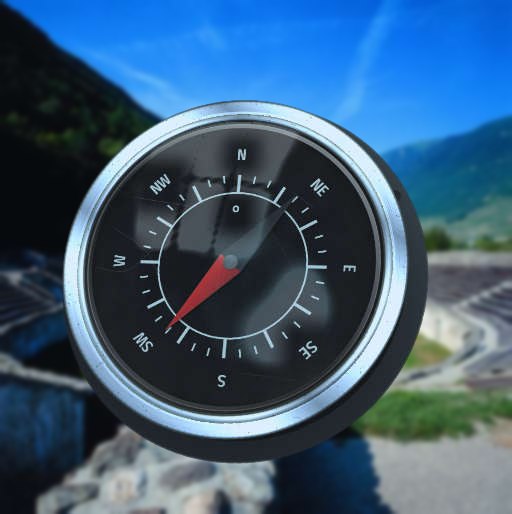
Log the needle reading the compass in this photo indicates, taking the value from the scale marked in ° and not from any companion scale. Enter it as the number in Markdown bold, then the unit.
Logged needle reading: **220** °
